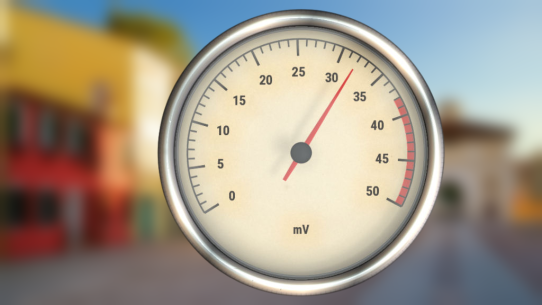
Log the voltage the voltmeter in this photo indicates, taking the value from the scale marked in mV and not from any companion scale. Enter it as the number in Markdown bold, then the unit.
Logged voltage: **32** mV
